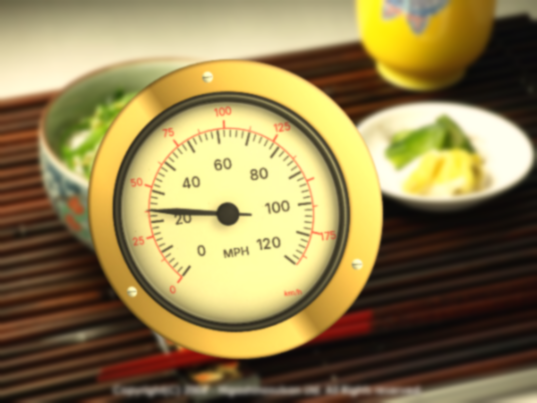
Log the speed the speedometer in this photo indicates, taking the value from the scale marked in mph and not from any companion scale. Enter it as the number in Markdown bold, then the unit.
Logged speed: **24** mph
